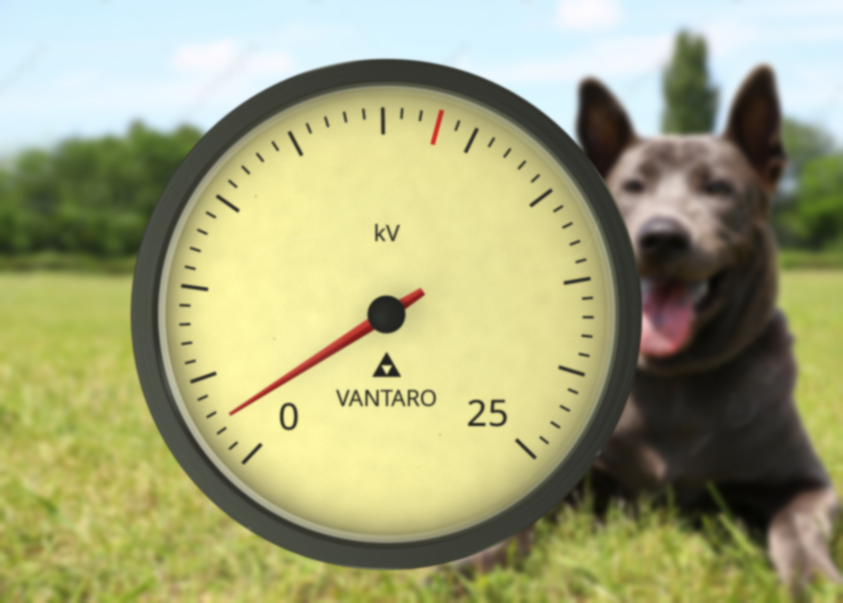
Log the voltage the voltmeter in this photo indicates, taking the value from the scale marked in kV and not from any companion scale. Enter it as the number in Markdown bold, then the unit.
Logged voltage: **1.25** kV
